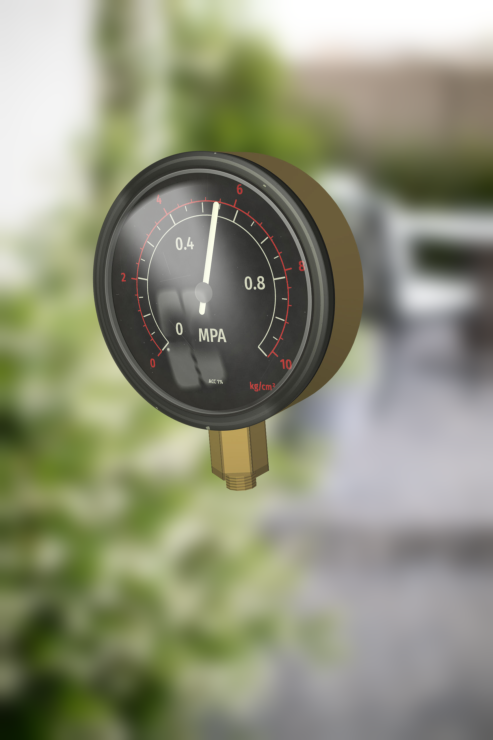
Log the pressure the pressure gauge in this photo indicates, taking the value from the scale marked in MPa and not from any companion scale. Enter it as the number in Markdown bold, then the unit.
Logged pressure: **0.55** MPa
